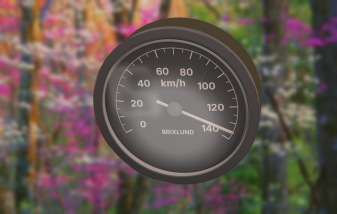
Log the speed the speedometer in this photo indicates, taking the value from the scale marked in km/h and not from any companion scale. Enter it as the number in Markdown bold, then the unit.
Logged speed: **135** km/h
